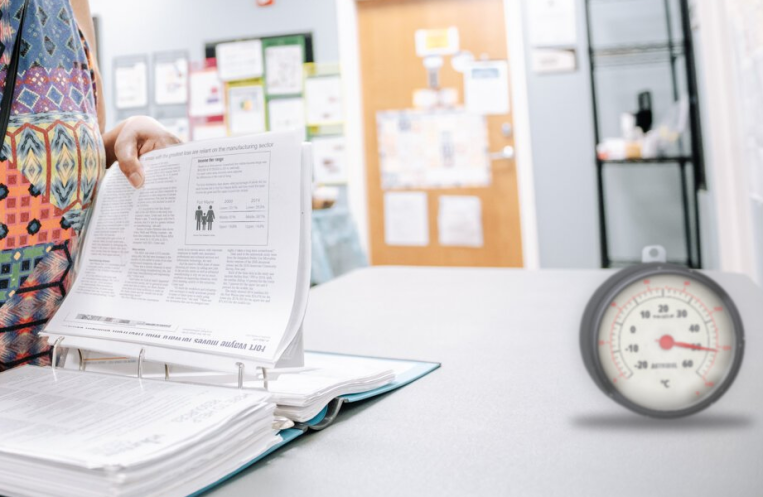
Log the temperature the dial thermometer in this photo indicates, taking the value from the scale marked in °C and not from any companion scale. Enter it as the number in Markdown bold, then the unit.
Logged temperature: **50** °C
